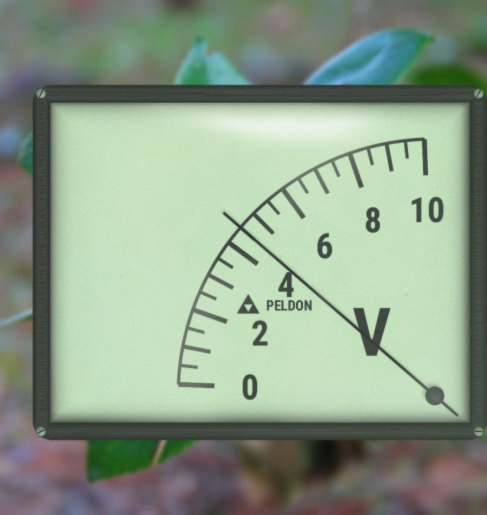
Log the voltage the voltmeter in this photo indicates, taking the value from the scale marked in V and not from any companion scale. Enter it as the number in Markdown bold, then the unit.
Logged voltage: **4.5** V
